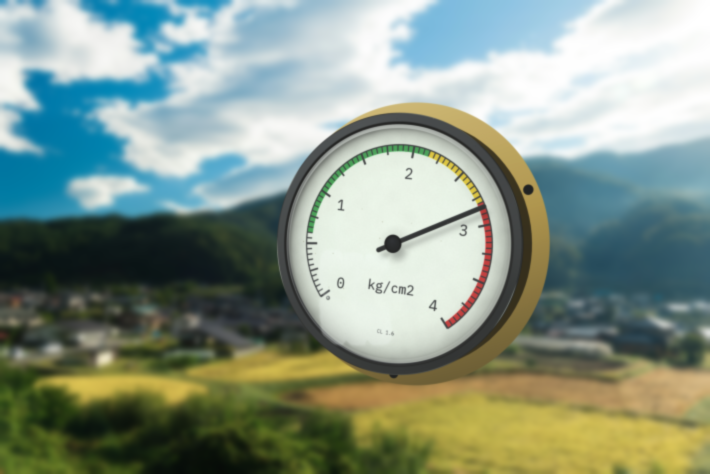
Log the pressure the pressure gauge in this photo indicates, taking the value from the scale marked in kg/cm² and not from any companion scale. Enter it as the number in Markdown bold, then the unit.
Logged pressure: **2.85** kg/cm²
